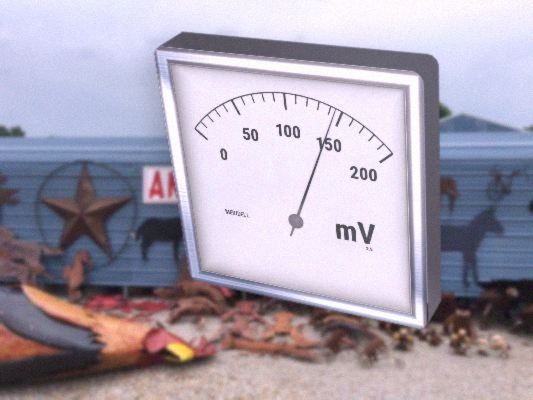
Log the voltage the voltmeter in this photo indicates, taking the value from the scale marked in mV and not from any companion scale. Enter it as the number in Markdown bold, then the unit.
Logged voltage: **145** mV
